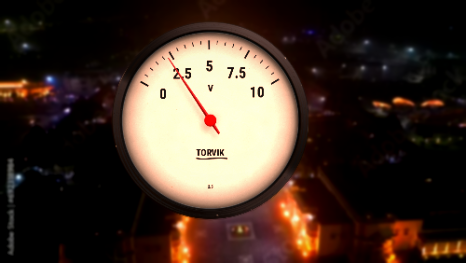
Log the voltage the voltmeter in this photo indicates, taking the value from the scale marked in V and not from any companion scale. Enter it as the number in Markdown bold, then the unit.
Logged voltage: **2.25** V
